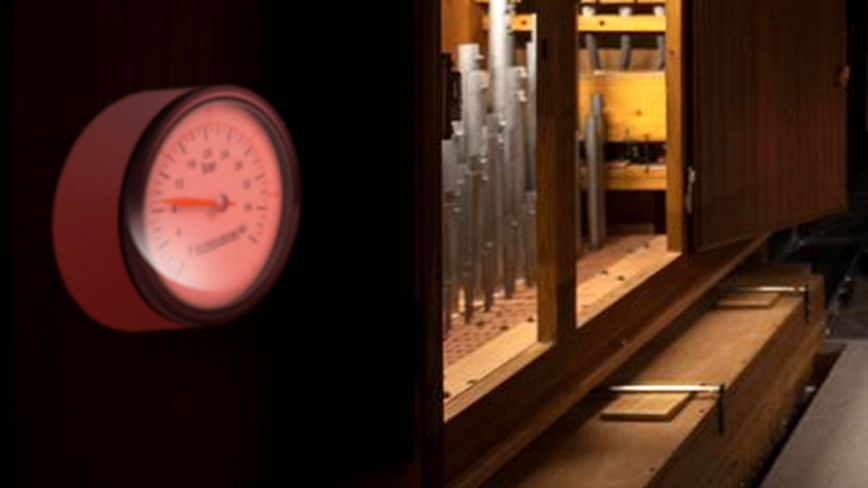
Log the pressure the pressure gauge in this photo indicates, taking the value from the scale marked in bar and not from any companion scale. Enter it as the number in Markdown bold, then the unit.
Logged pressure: **9** bar
